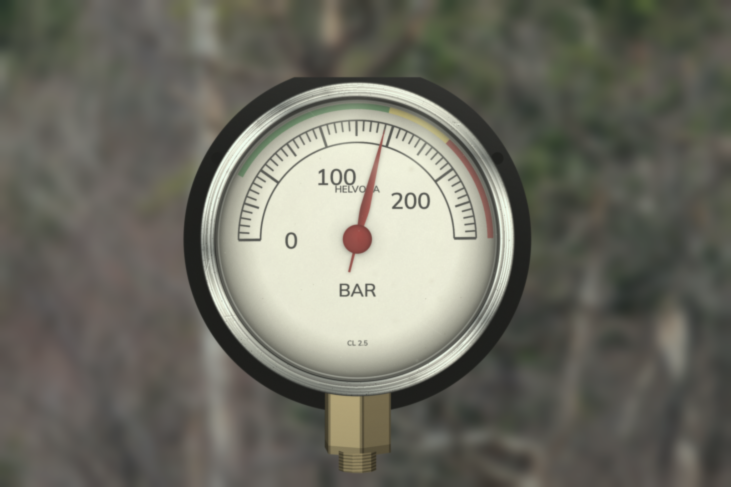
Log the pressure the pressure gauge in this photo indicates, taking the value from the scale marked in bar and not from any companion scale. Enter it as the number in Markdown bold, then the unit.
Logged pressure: **145** bar
